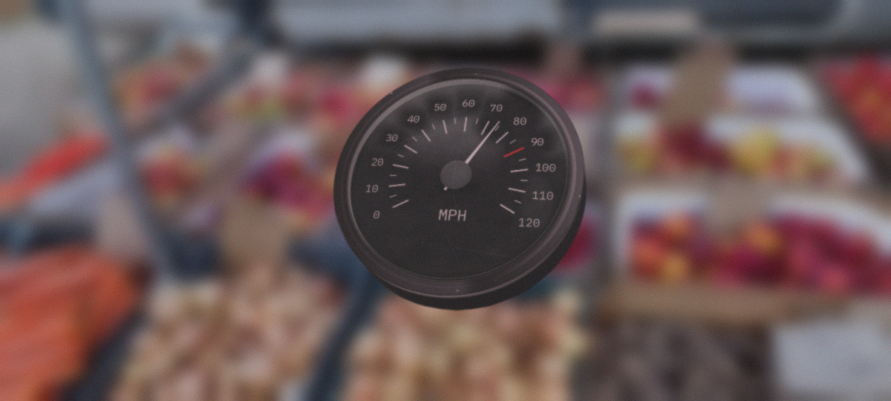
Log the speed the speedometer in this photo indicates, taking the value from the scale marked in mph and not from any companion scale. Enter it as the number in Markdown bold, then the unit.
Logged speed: **75** mph
